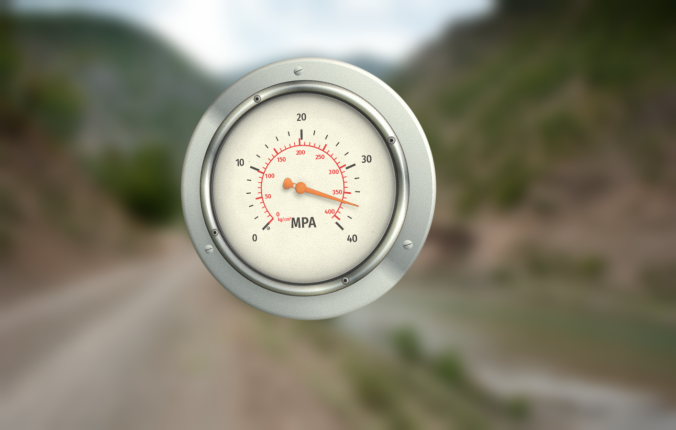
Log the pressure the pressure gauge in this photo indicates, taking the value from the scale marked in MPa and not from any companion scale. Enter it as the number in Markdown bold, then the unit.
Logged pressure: **36** MPa
